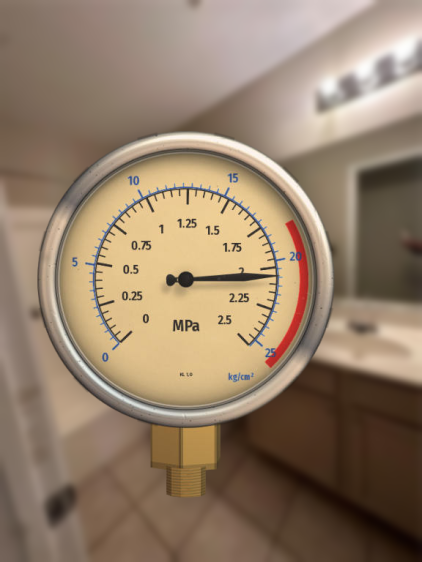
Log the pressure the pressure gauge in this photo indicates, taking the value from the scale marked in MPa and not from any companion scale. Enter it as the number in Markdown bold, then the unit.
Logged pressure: **2.05** MPa
